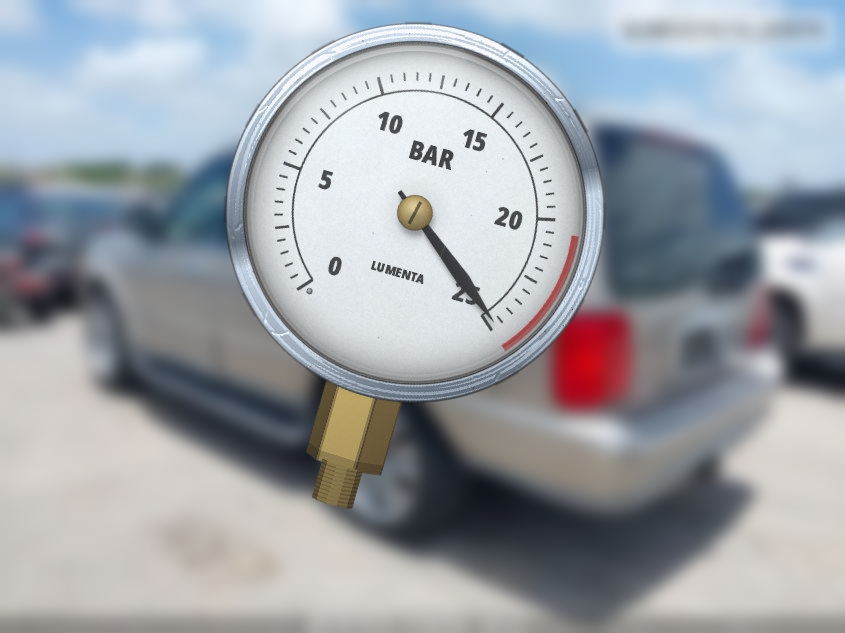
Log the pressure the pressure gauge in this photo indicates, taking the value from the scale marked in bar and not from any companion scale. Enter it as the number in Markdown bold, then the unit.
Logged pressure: **24.75** bar
